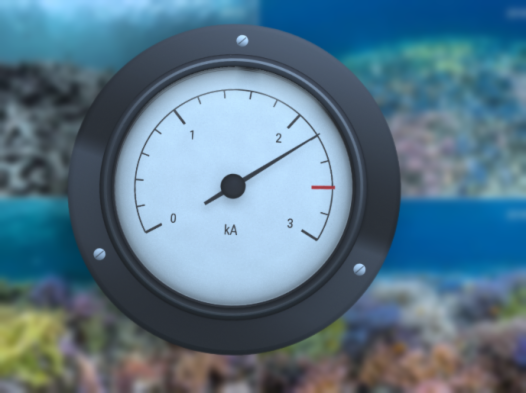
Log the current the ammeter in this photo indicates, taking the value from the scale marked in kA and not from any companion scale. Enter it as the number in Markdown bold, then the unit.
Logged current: **2.2** kA
